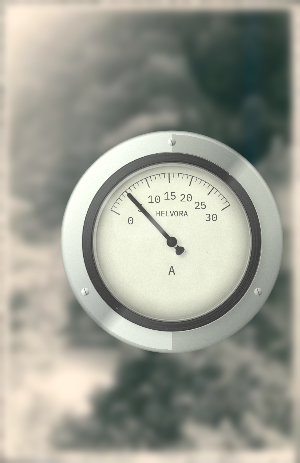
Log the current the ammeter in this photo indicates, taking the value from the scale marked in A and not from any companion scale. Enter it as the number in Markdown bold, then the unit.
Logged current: **5** A
